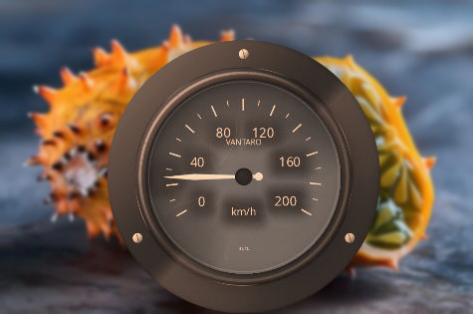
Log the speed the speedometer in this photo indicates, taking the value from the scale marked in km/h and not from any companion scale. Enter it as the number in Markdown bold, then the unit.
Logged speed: **25** km/h
